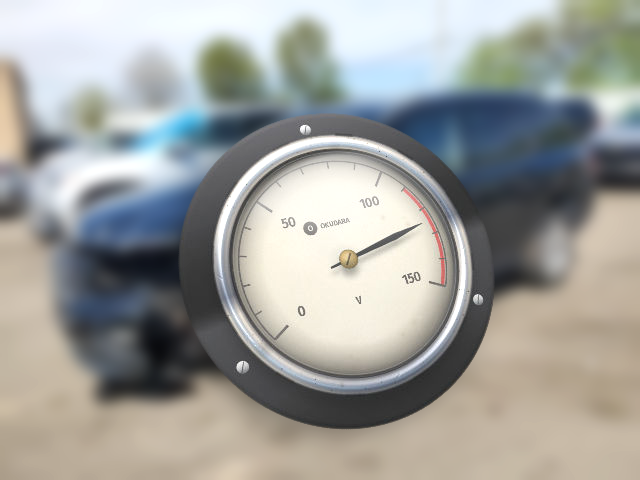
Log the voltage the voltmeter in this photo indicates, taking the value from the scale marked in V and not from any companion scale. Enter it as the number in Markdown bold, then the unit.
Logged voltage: **125** V
